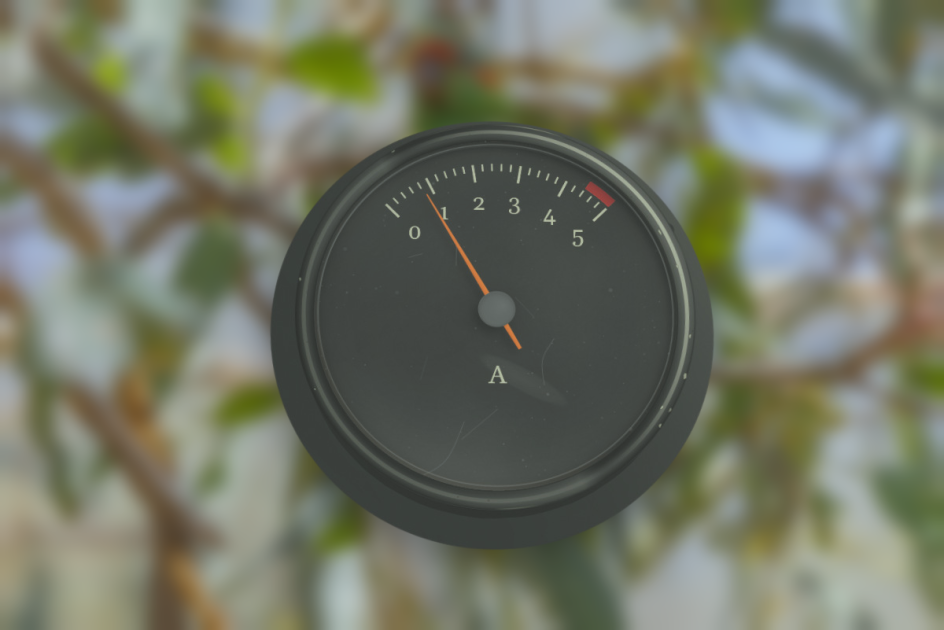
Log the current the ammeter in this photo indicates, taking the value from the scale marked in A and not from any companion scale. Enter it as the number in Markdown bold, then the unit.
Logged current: **0.8** A
